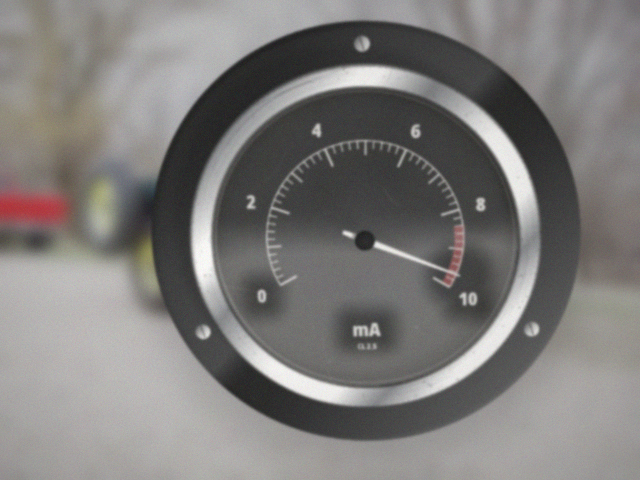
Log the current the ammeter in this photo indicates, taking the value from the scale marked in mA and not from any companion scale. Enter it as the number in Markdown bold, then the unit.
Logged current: **9.6** mA
